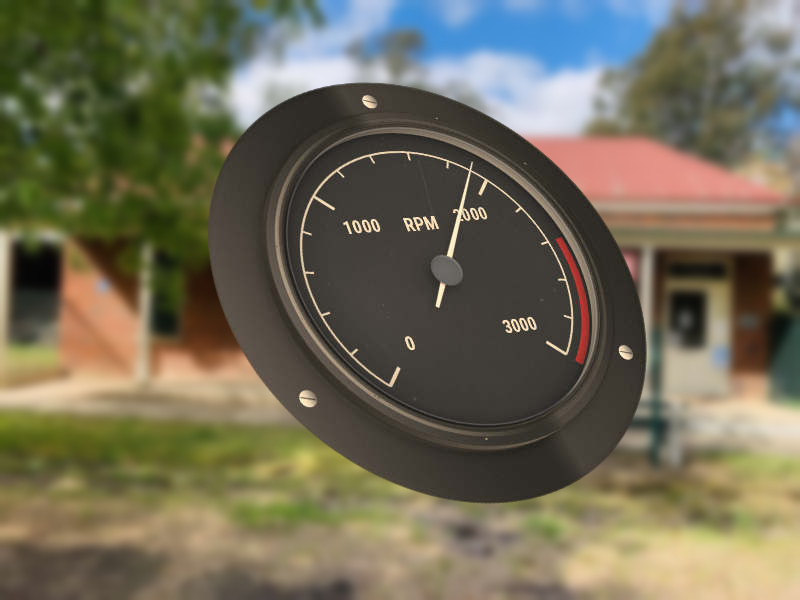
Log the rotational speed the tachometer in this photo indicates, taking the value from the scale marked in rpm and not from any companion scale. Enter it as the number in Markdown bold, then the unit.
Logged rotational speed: **1900** rpm
